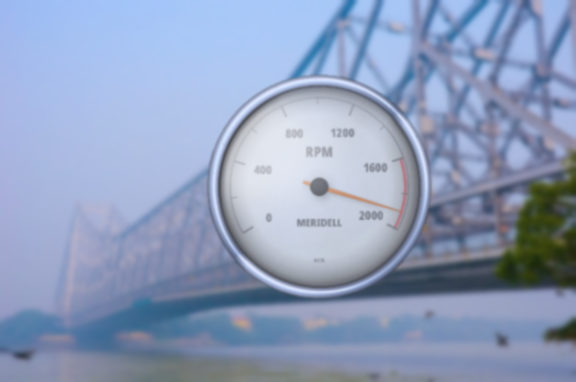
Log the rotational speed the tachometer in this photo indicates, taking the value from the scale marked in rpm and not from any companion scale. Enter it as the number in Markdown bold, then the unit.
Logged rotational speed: **1900** rpm
